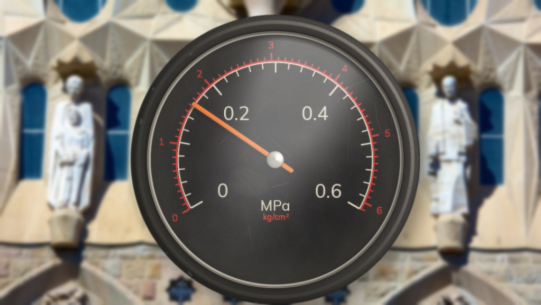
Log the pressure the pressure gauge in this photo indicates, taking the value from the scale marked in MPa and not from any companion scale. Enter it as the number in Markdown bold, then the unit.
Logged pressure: **0.16** MPa
